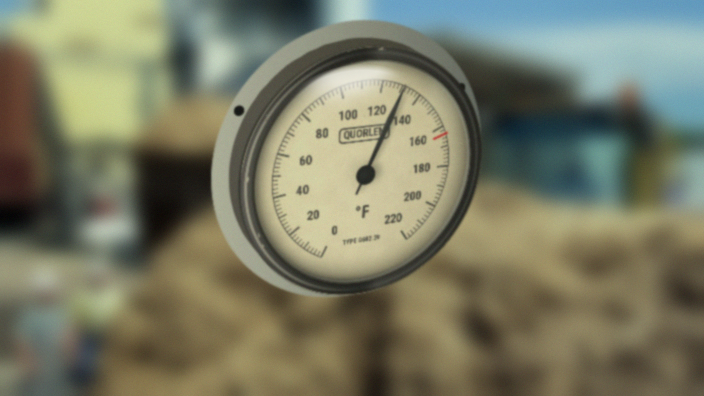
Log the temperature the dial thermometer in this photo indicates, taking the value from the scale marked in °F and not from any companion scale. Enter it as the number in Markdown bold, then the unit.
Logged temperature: **130** °F
